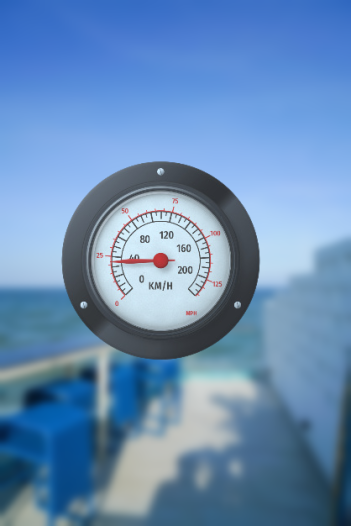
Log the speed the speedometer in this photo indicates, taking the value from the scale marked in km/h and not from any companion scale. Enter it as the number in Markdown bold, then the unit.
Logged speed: **35** km/h
